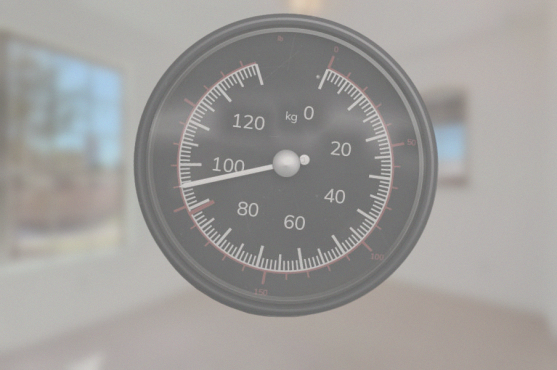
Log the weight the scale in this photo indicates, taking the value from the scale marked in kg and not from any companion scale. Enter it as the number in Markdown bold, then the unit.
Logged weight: **95** kg
